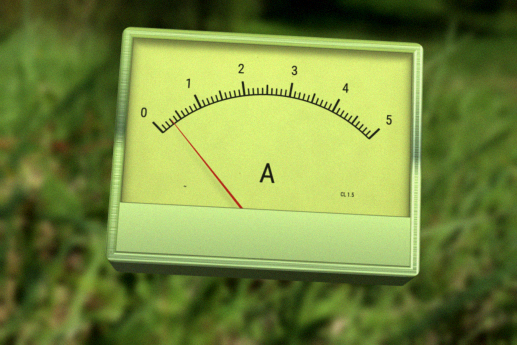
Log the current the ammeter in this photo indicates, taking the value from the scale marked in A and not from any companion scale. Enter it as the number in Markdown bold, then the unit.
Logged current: **0.3** A
